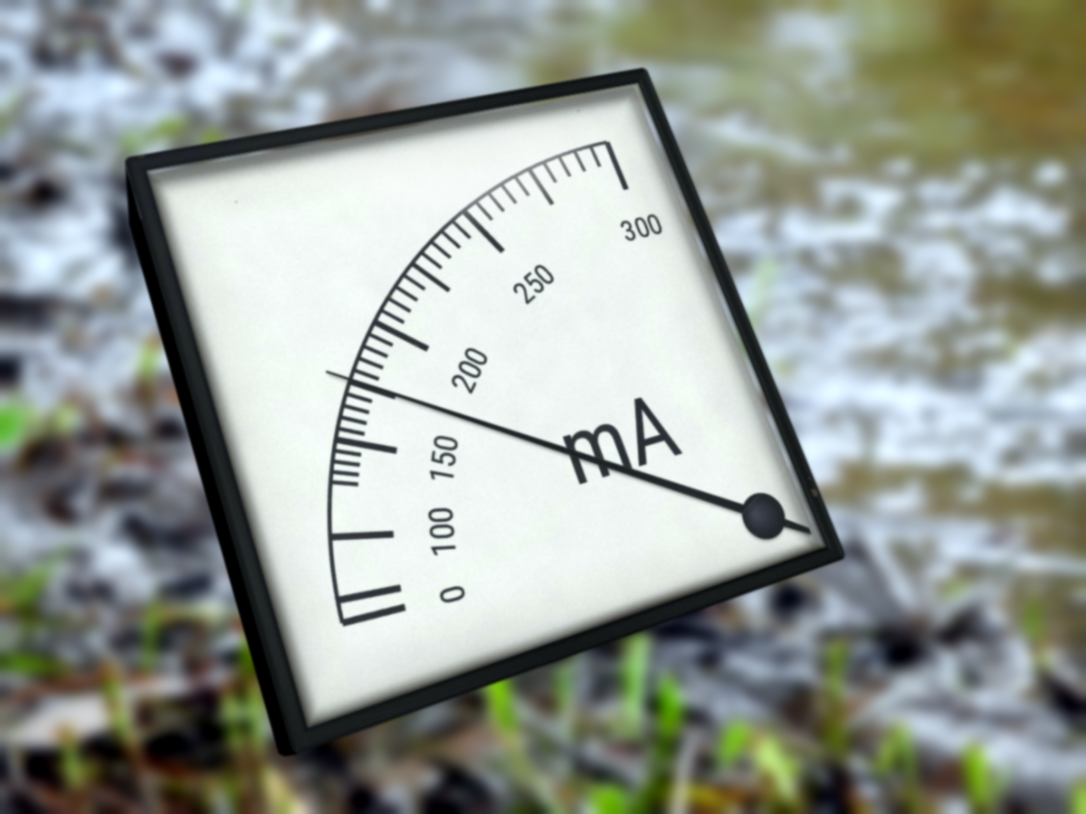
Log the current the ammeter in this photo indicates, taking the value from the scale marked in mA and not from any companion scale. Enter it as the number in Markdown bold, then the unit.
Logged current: **175** mA
